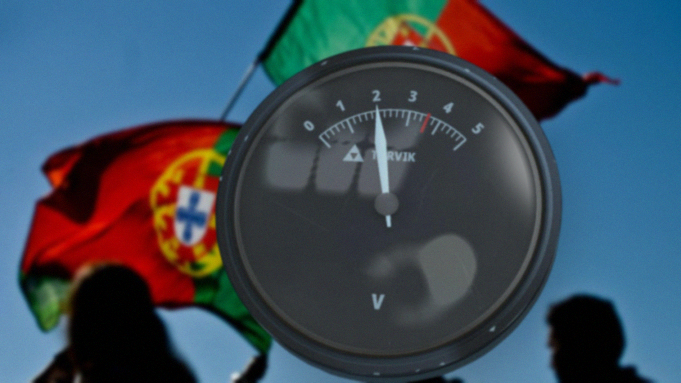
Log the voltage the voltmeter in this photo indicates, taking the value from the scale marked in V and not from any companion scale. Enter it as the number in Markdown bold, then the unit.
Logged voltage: **2** V
